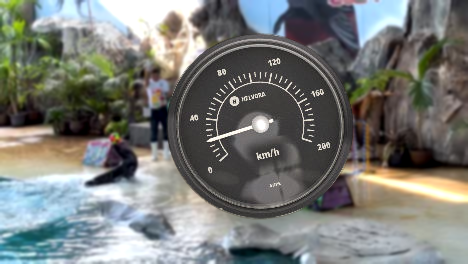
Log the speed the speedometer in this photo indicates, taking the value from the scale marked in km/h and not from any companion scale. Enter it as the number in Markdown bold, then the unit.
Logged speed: **20** km/h
